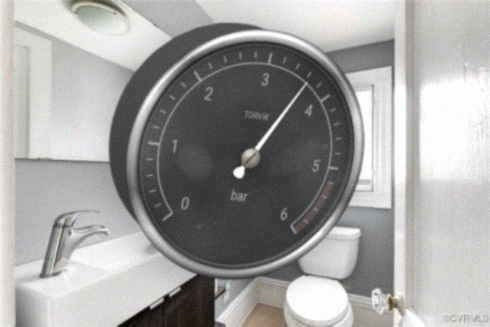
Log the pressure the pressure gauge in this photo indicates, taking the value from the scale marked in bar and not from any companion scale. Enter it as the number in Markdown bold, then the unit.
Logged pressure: **3.6** bar
